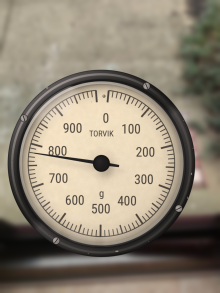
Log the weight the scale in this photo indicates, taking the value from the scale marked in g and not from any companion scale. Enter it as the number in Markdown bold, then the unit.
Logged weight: **780** g
